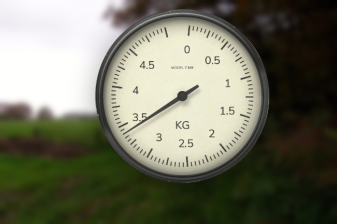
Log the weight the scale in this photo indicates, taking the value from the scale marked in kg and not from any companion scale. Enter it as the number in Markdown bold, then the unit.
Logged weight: **3.4** kg
